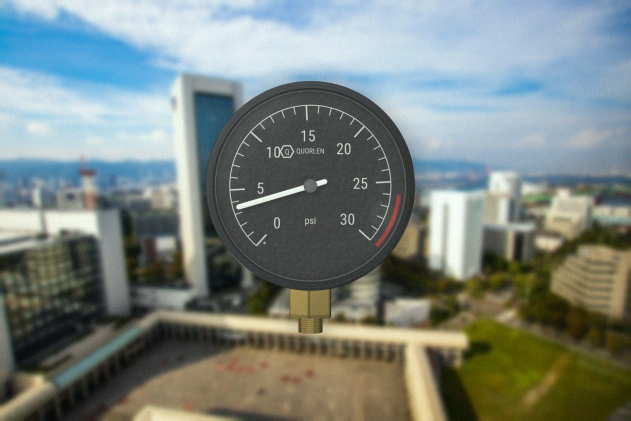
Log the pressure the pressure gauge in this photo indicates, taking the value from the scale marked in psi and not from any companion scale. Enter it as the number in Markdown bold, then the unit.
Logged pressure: **3.5** psi
